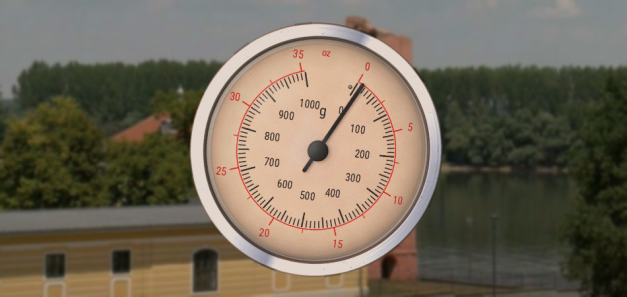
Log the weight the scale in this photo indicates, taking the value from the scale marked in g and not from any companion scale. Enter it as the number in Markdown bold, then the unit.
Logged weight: **10** g
